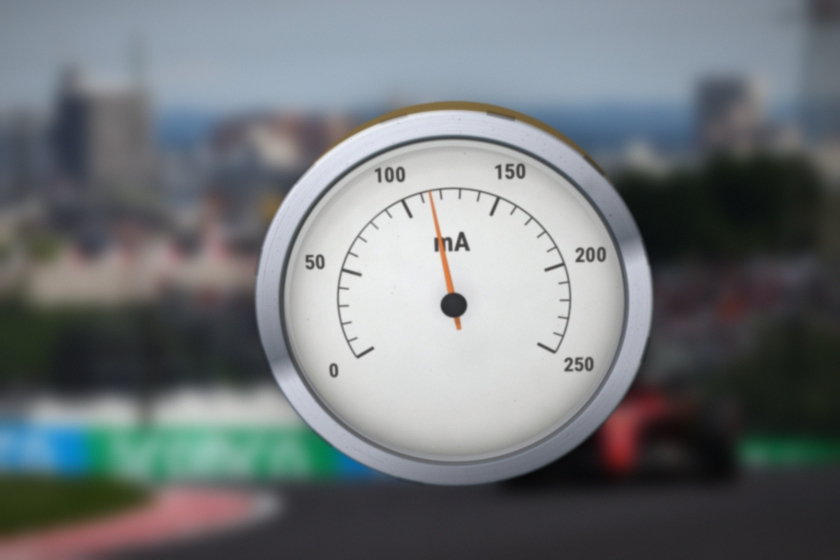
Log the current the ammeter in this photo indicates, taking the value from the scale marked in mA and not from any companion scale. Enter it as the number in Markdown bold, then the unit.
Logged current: **115** mA
